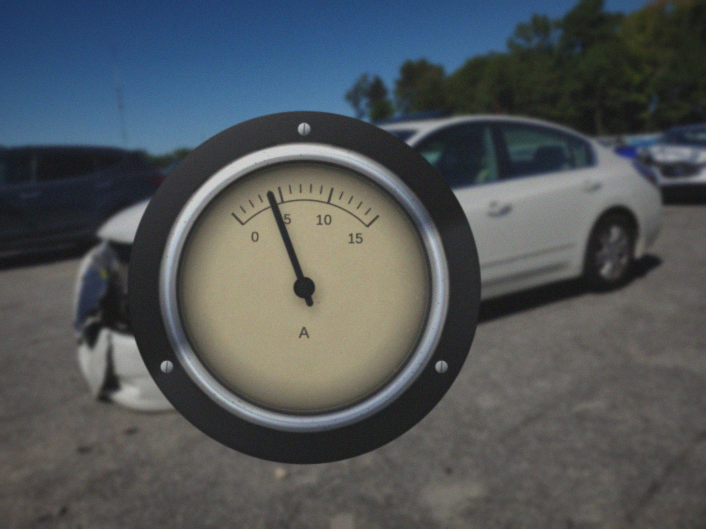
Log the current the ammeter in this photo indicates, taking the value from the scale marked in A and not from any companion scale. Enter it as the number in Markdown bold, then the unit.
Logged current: **4** A
